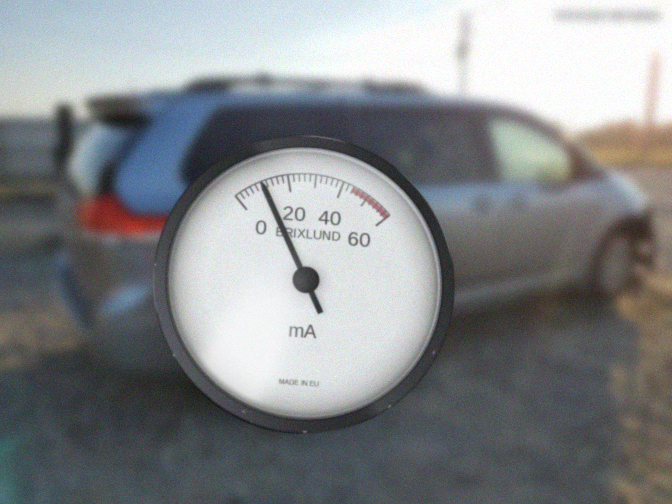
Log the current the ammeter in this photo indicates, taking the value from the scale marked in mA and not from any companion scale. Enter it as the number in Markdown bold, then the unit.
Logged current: **10** mA
